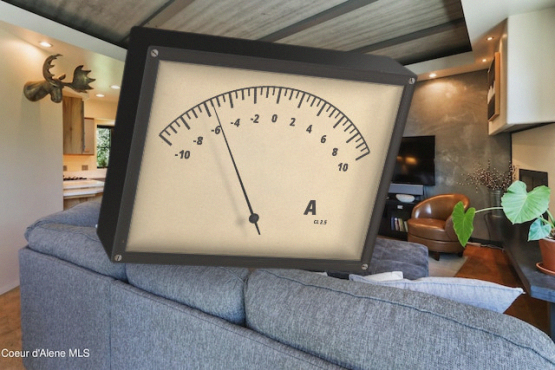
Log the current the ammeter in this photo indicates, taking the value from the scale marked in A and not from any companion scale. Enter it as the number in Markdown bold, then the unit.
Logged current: **-5.5** A
